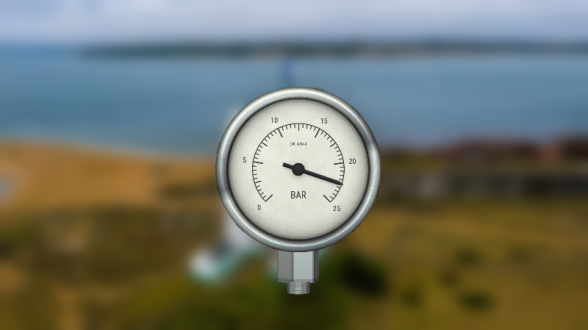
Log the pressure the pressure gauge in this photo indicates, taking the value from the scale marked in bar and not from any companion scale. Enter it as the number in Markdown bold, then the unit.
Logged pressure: **22.5** bar
